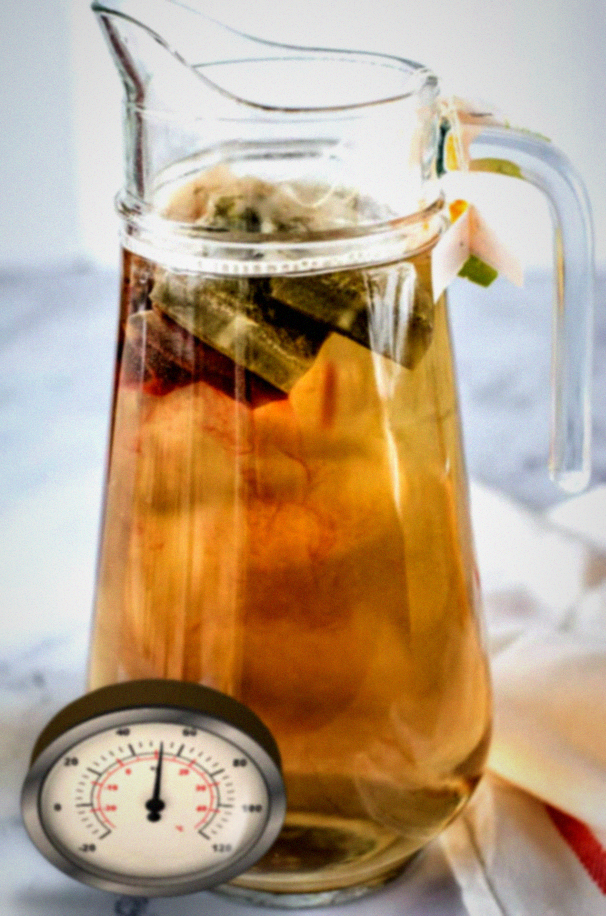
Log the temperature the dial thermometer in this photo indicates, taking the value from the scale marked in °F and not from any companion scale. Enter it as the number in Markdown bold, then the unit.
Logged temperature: **52** °F
